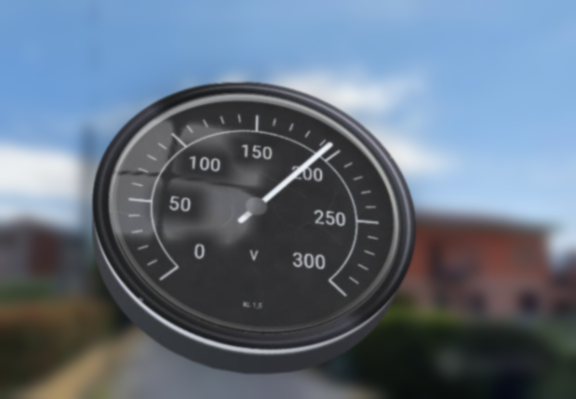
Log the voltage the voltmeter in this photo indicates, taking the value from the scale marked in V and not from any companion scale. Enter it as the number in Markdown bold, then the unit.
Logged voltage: **195** V
